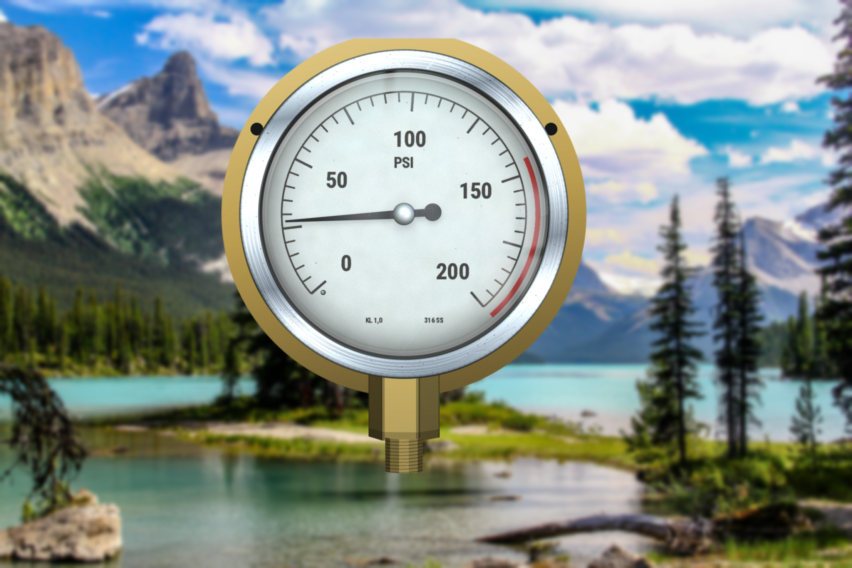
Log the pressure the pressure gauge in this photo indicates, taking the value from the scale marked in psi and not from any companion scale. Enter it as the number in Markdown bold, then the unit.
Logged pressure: **27.5** psi
